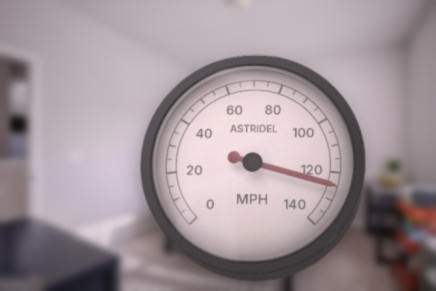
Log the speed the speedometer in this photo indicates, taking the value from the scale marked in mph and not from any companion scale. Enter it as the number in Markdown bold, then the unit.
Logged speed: **125** mph
